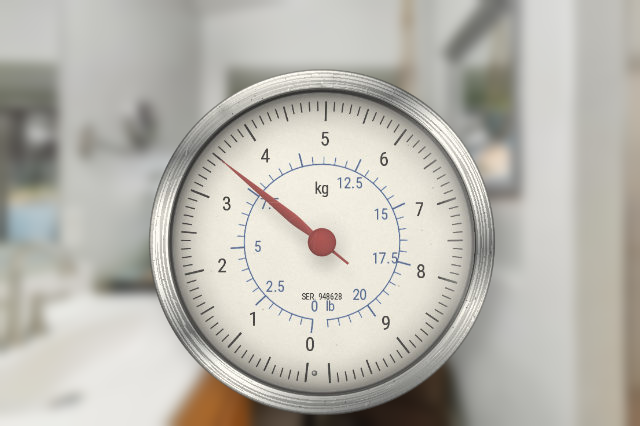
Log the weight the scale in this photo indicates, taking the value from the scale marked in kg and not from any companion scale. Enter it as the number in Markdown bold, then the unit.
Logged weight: **3.5** kg
